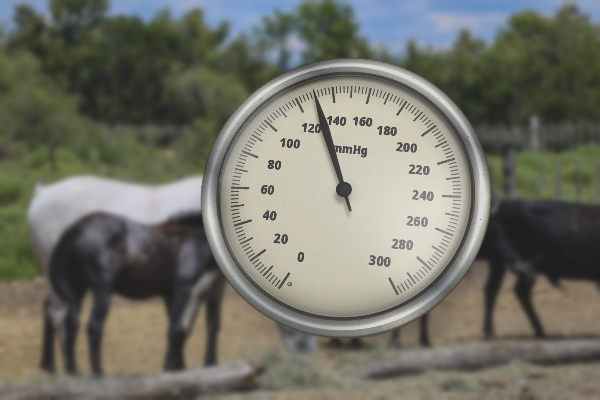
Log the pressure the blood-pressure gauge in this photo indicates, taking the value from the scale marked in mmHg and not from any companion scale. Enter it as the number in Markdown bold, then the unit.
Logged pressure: **130** mmHg
